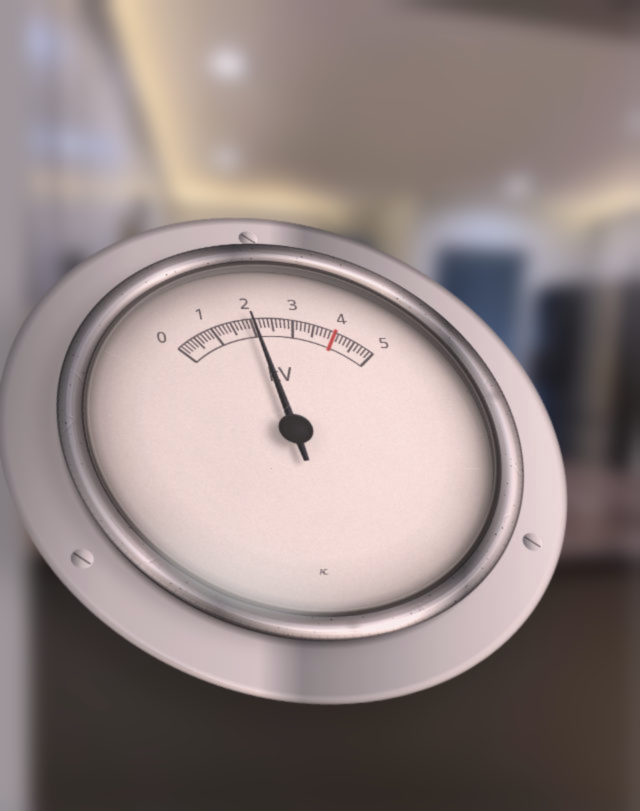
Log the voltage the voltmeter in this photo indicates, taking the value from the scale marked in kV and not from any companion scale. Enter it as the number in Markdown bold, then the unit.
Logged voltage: **2** kV
